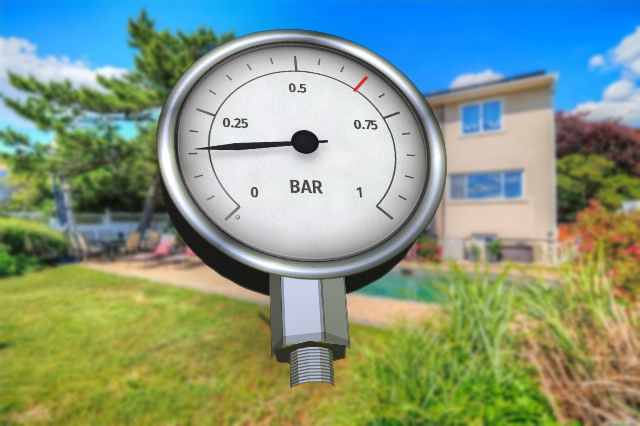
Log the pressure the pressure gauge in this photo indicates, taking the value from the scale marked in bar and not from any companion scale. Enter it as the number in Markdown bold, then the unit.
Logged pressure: **0.15** bar
